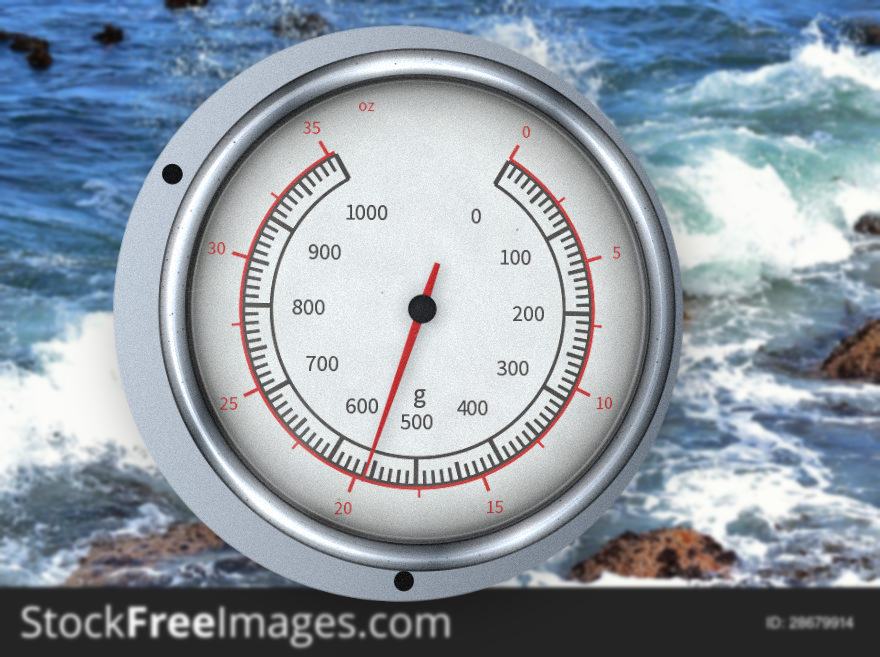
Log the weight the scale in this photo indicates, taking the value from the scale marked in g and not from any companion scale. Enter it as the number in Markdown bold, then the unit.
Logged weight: **560** g
